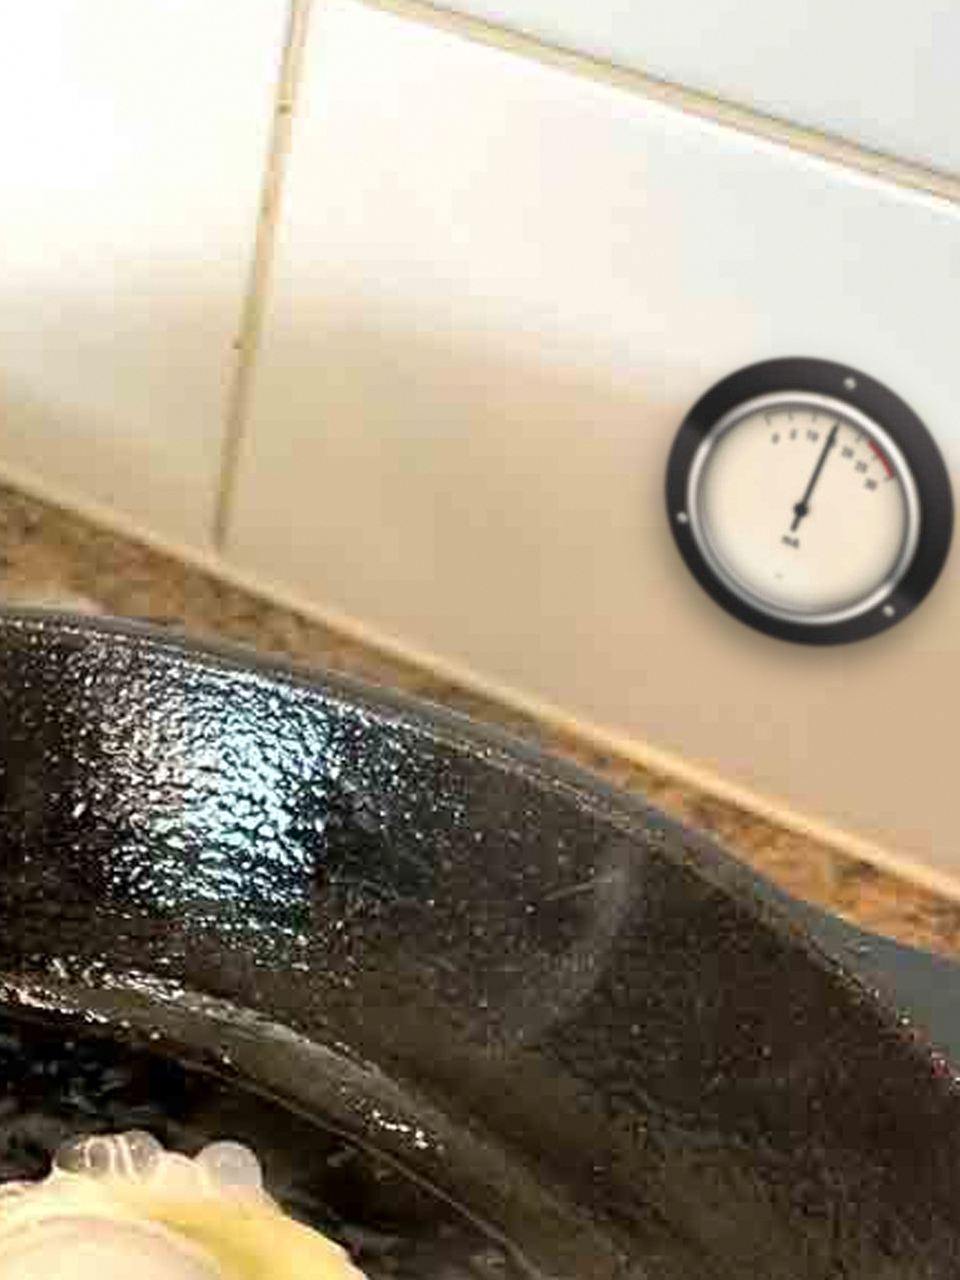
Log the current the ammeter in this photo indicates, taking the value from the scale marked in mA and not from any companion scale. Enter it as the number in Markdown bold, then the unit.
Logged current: **15** mA
